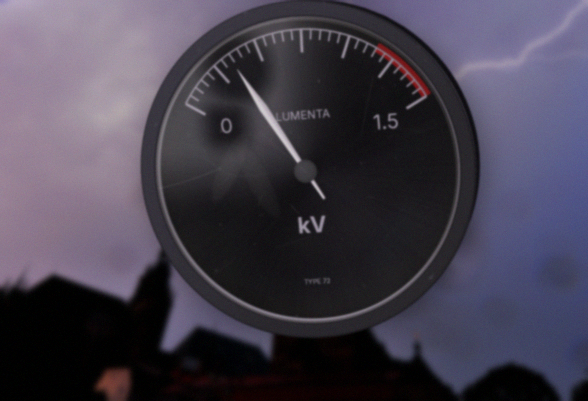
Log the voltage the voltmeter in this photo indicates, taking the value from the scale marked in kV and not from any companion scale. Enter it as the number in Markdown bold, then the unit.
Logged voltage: **0.35** kV
